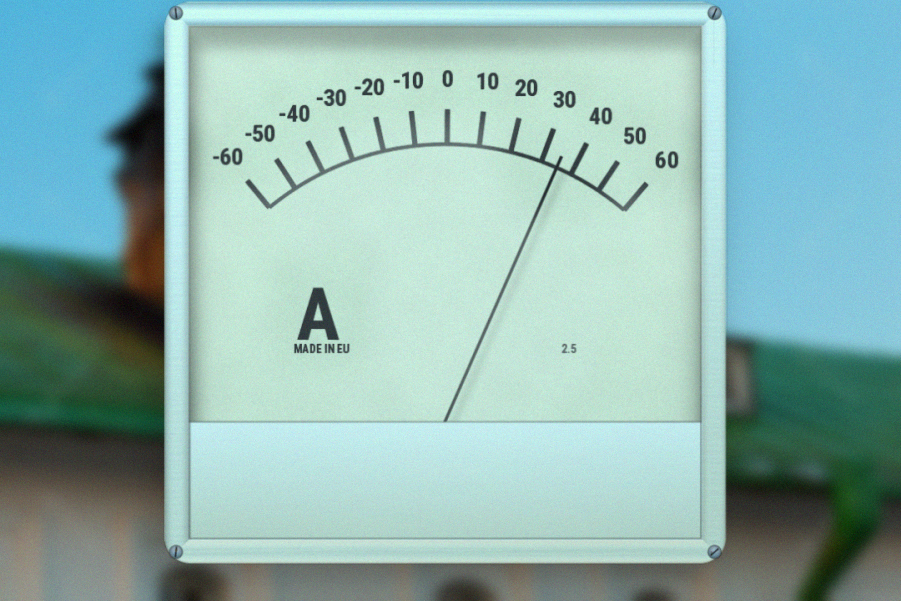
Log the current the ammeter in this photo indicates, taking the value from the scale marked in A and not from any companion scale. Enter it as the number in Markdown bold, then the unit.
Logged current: **35** A
